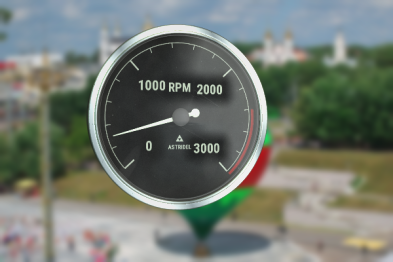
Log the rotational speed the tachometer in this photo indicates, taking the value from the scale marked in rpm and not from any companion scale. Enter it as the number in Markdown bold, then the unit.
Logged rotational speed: **300** rpm
